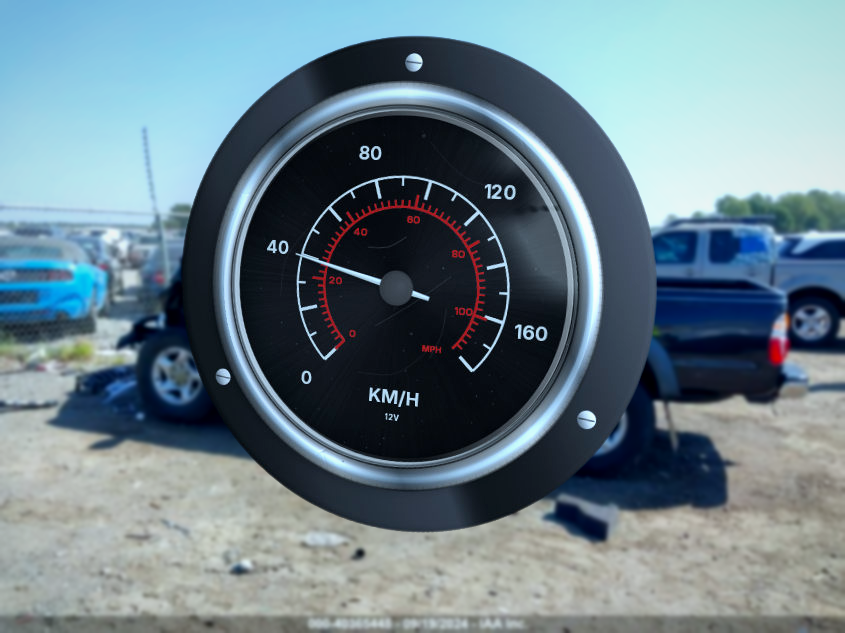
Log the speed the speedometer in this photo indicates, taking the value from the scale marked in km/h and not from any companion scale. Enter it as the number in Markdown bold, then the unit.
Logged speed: **40** km/h
